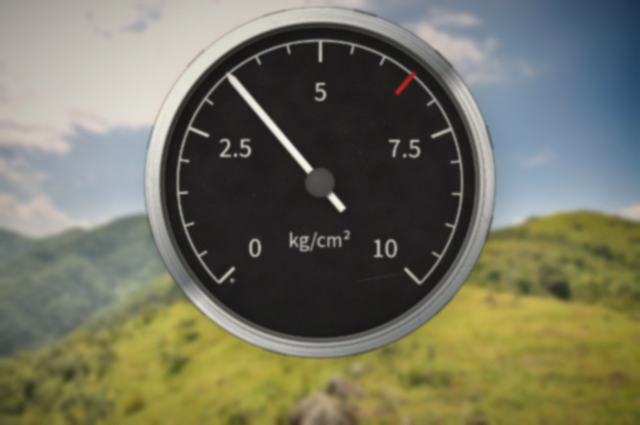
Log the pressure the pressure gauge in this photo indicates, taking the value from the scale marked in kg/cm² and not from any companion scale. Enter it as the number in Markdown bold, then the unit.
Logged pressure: **3.5** kg/cm²
